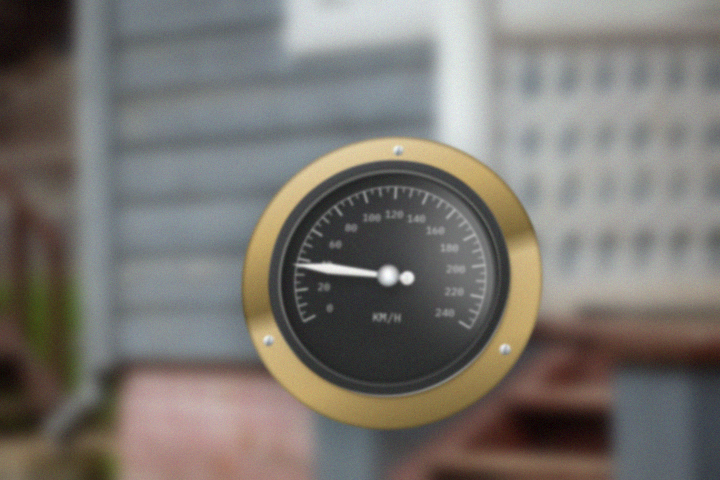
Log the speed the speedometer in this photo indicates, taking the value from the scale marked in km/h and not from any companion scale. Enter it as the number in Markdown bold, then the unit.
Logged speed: **35** km/h
